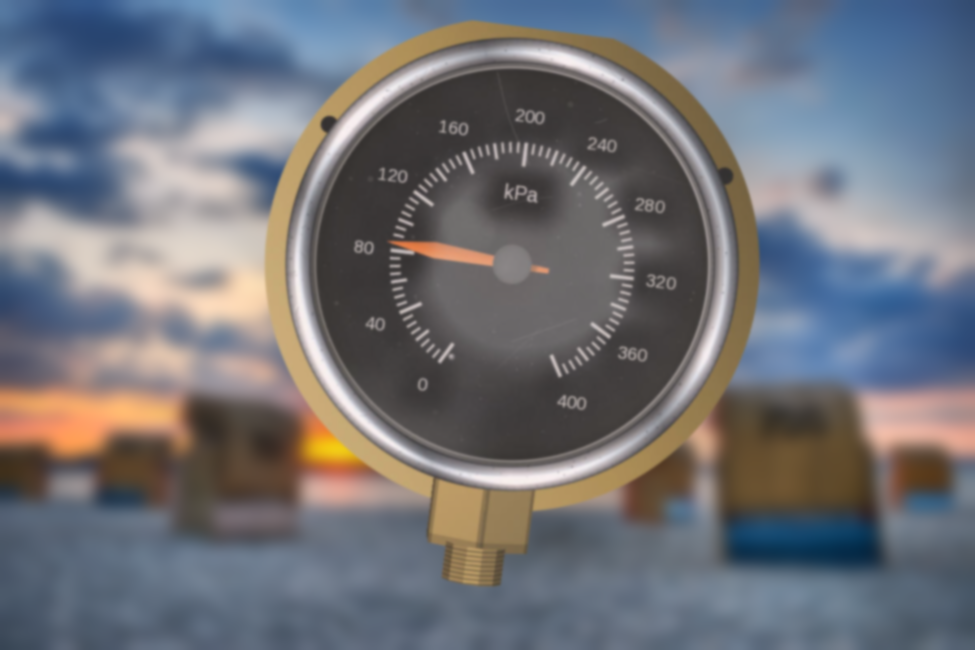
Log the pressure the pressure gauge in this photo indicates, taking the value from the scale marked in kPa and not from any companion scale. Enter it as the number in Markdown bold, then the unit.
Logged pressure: **85** kPa
